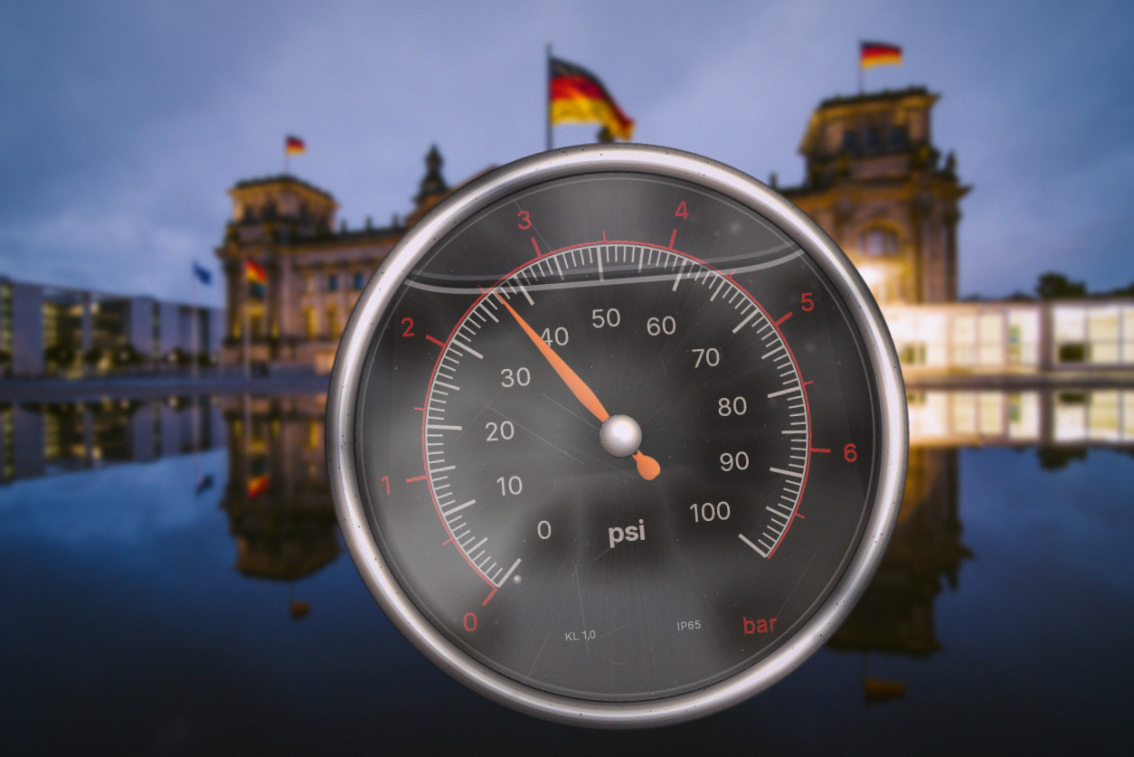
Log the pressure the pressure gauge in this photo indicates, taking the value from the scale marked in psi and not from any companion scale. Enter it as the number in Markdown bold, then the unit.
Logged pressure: **37** psi
